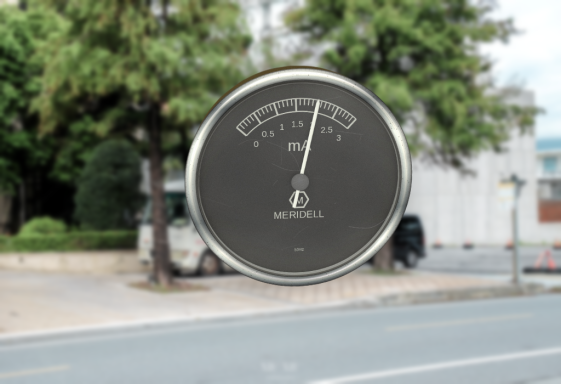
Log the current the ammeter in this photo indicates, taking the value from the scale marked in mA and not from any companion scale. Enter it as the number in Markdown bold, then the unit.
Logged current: **2** mA
